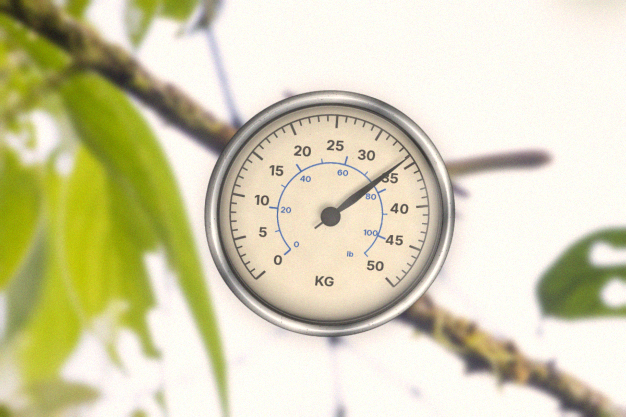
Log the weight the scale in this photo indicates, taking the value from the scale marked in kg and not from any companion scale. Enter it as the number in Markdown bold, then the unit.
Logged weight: **34** kg
